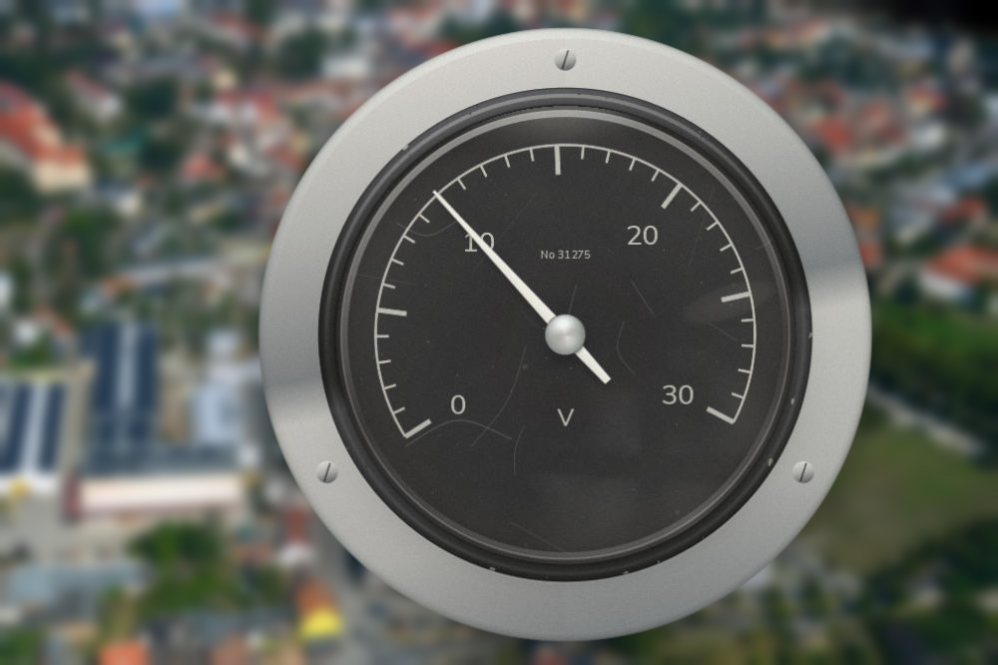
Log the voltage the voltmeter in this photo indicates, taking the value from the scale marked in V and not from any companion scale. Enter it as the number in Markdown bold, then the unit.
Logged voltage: **10** V
